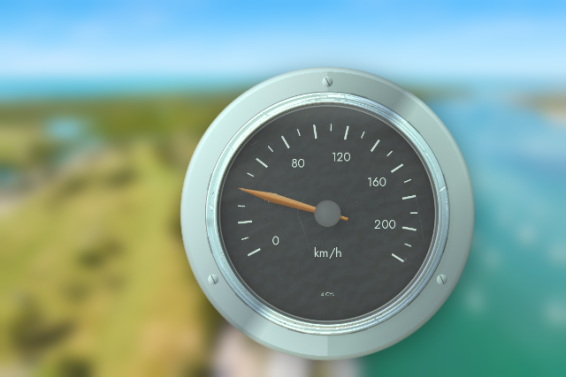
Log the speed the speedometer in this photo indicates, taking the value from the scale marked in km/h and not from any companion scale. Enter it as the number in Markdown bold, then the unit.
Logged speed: **40** km/h
